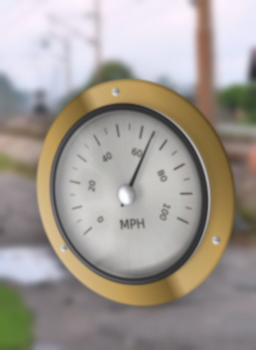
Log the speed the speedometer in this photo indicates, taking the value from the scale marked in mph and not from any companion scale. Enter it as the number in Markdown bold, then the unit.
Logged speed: **65** mph
